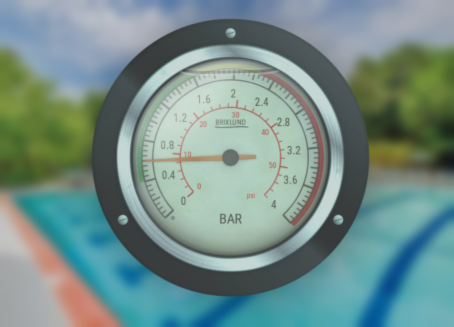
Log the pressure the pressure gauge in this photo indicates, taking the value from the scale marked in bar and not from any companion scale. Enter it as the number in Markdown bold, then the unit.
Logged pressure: **0.6** bar
